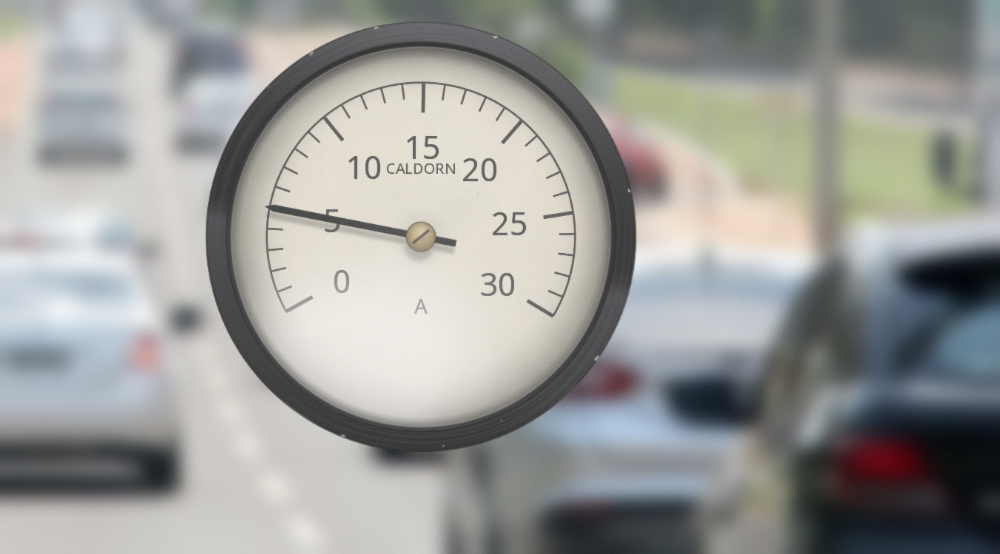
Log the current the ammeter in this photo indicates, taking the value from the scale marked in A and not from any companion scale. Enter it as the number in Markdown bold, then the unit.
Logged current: **5** A
